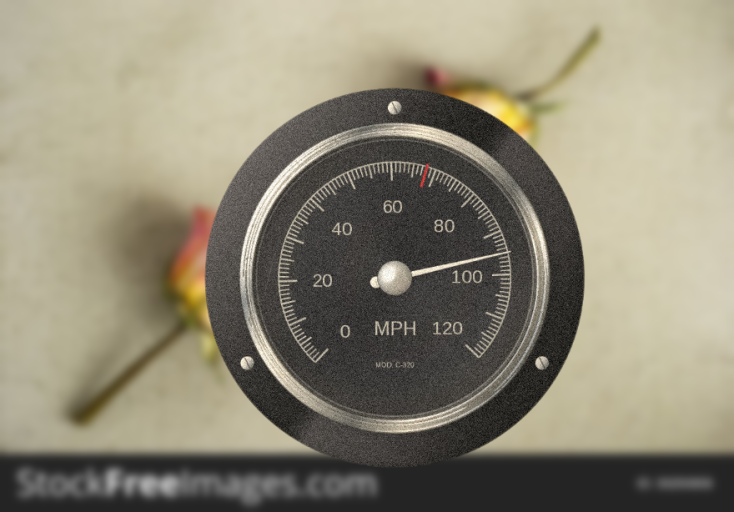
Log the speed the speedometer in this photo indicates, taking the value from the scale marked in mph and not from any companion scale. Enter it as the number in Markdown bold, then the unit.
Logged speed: **95** mph
